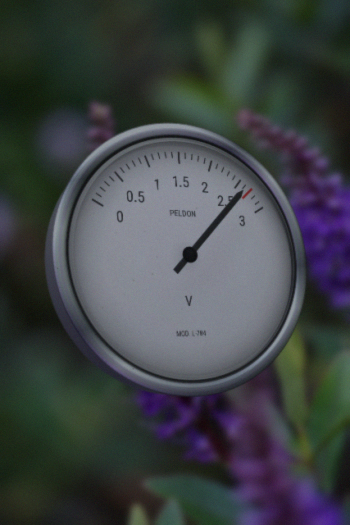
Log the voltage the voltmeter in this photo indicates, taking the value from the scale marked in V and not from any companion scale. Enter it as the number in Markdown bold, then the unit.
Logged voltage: **2.6** V
